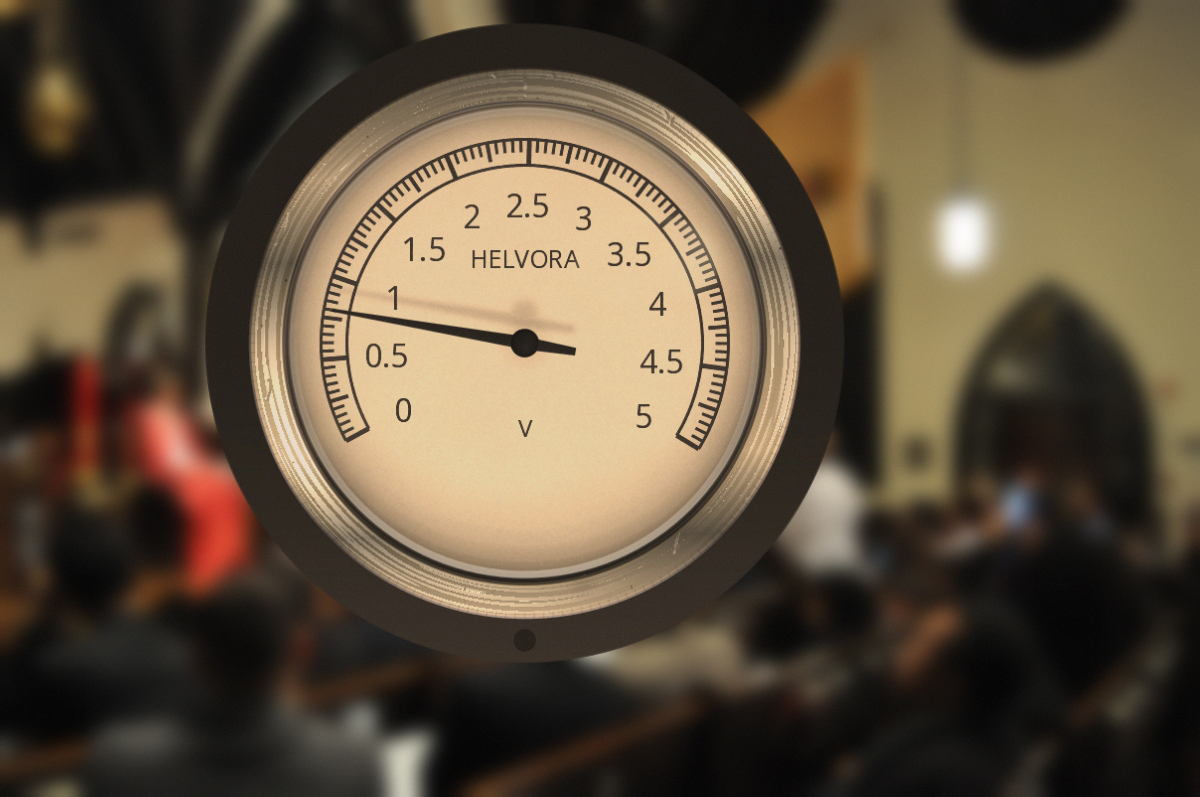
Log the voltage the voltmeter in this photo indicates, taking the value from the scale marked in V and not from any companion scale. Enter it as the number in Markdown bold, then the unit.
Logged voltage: **0.8** V
